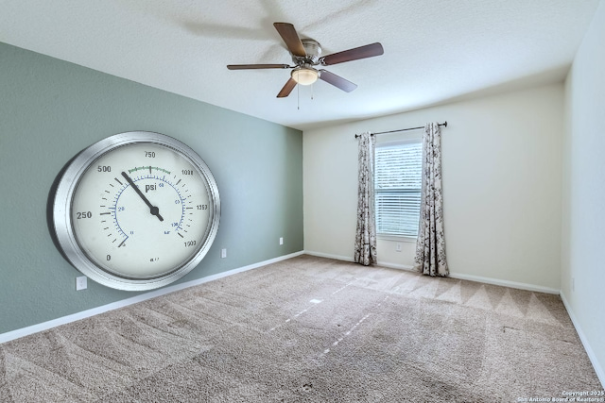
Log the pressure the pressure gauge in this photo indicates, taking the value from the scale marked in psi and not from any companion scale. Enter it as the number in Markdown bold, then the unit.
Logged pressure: **550** psi
